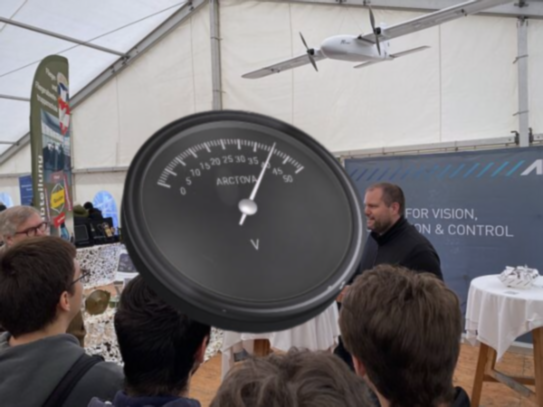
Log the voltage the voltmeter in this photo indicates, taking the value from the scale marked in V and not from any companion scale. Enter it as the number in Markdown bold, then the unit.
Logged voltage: **40** V
